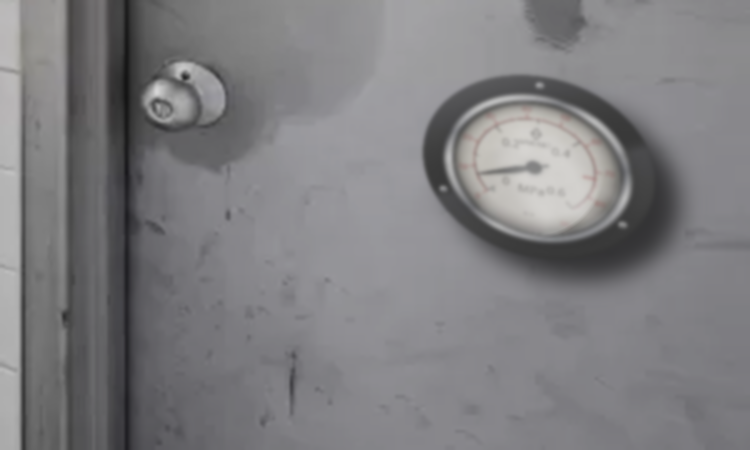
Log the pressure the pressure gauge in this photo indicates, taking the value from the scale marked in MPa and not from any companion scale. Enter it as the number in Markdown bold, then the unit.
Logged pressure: **0.05** MPa
